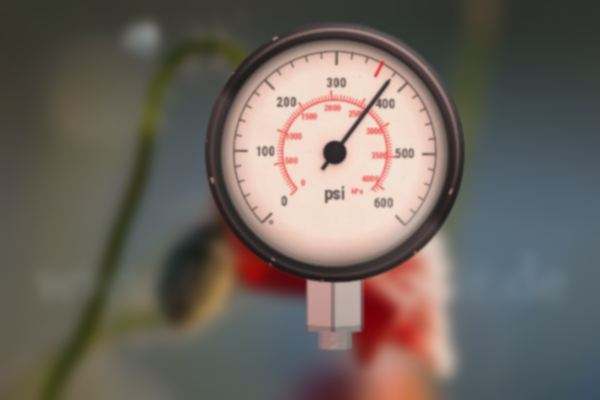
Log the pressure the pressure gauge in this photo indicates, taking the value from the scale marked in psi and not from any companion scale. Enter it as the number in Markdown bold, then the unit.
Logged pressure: **380** psi
